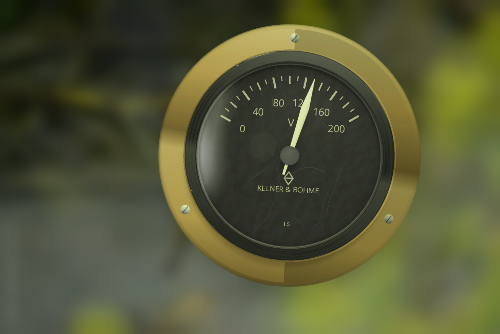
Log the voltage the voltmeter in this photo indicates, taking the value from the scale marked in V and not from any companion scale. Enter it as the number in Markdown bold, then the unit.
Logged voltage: **130** V
